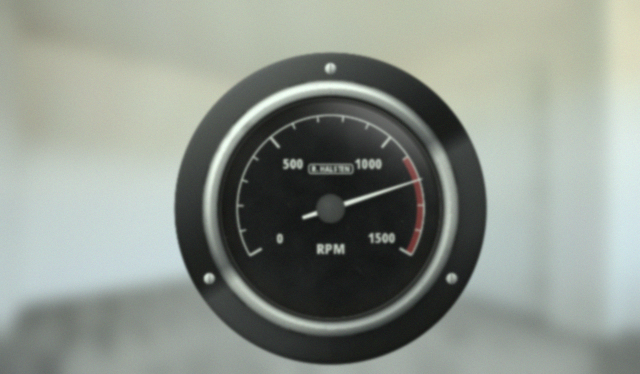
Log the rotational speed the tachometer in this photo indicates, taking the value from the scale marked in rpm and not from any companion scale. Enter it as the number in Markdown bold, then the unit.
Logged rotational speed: **1200** rpm
